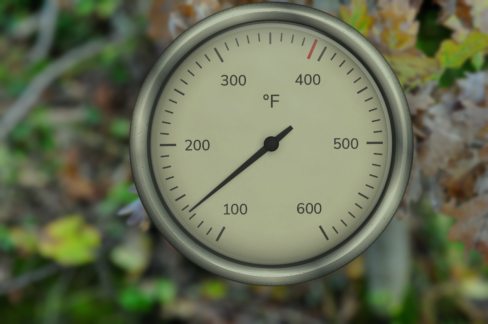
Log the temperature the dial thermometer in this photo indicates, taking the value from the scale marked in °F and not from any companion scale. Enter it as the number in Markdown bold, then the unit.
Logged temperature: **135** °F
